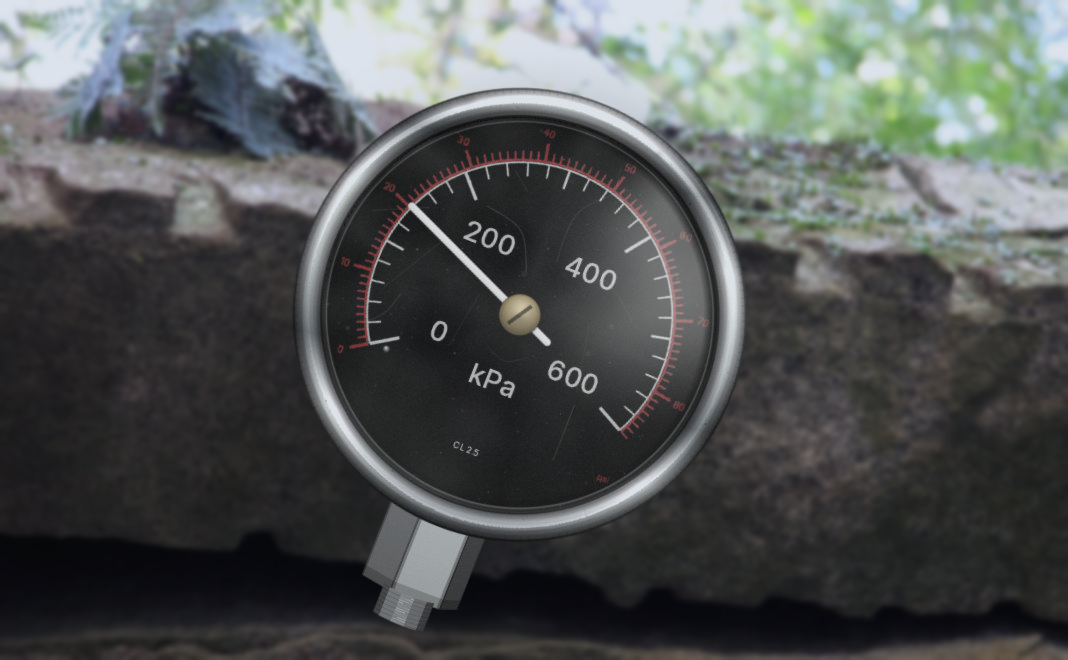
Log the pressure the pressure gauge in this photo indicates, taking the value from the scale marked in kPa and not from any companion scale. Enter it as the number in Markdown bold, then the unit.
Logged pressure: **140** kPa
